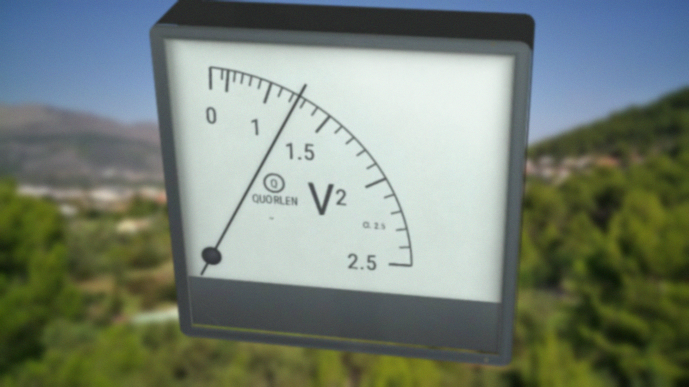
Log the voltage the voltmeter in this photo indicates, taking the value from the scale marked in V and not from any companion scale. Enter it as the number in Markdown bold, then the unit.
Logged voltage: **1.25** V
